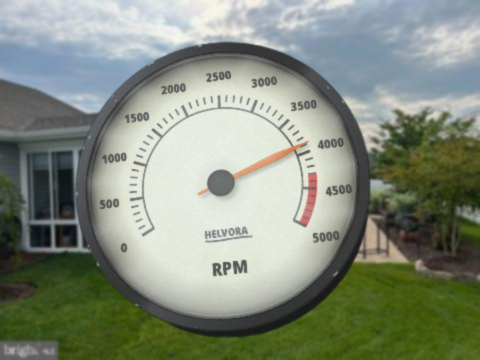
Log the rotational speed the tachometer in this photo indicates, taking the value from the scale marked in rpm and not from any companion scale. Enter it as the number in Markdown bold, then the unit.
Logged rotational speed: **3900** rpm
